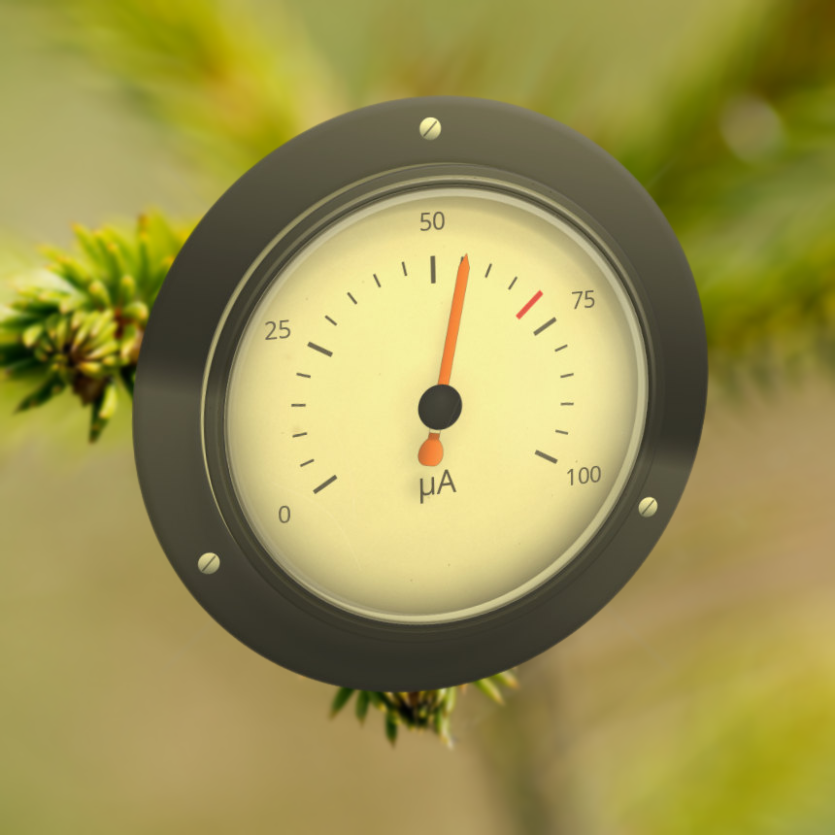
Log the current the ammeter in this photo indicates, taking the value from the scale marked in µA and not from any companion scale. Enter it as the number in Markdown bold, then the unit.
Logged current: **55** µA
